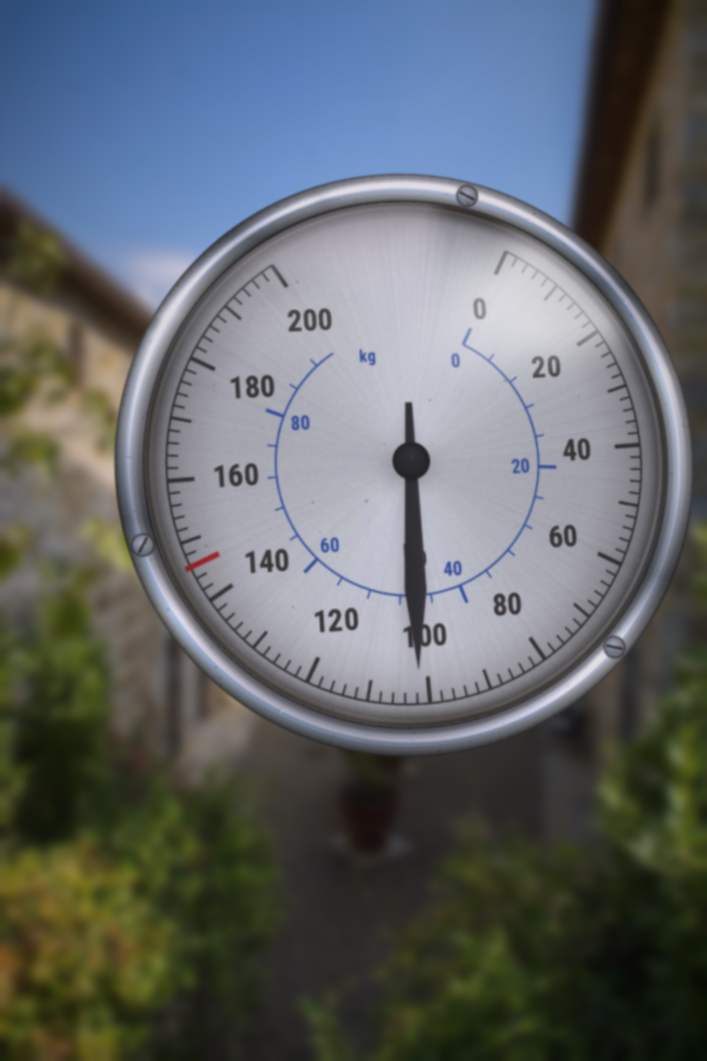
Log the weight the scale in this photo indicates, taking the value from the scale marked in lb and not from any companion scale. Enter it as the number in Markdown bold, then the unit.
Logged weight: **102** lb
